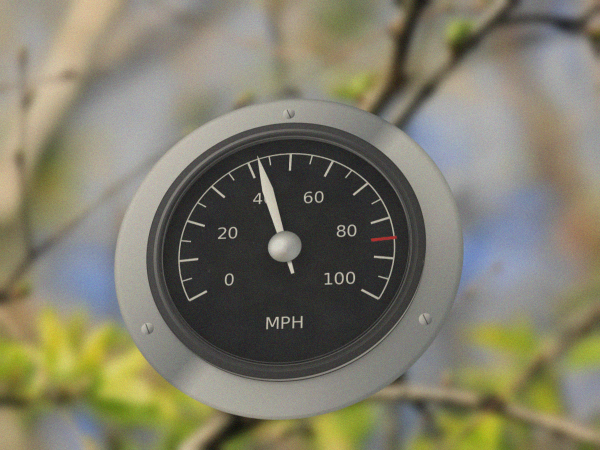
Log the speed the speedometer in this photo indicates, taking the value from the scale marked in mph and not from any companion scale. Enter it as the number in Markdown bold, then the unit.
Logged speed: **42.5** mph
